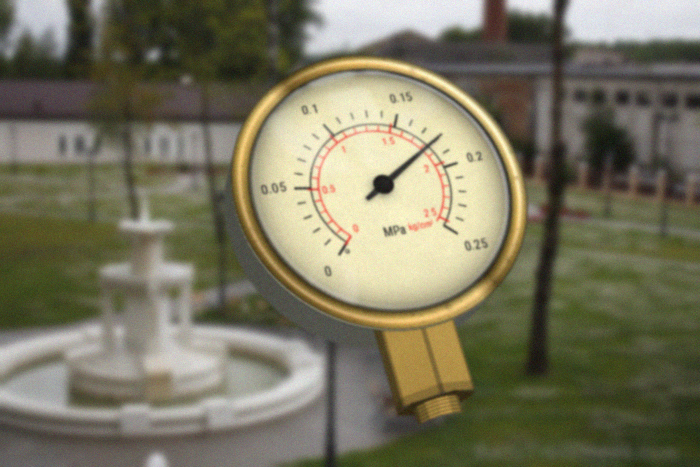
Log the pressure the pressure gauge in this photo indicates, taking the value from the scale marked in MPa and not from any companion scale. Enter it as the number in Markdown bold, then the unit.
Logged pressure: **0.18** MPa
